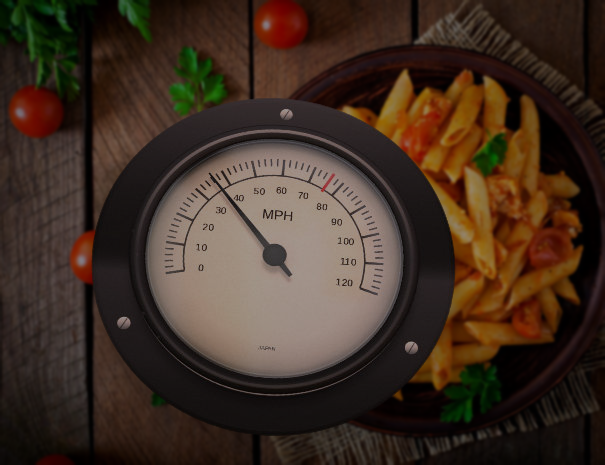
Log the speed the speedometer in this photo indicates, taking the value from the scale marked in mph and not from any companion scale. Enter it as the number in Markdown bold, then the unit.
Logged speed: **36** mph
